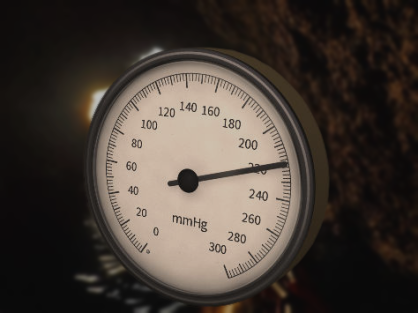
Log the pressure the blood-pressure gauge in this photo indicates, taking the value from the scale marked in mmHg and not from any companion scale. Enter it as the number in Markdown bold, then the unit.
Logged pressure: **220** mmHg
